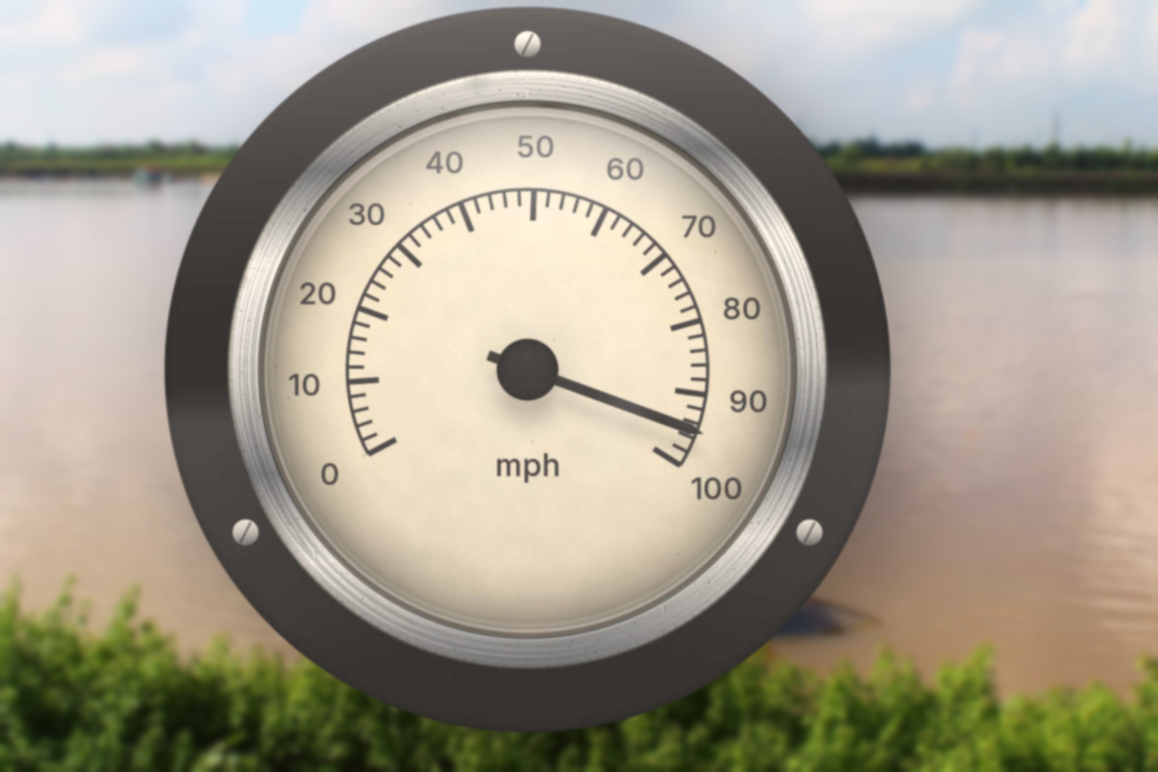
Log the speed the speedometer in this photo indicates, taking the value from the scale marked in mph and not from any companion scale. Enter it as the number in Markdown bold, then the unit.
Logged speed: **95** mph
